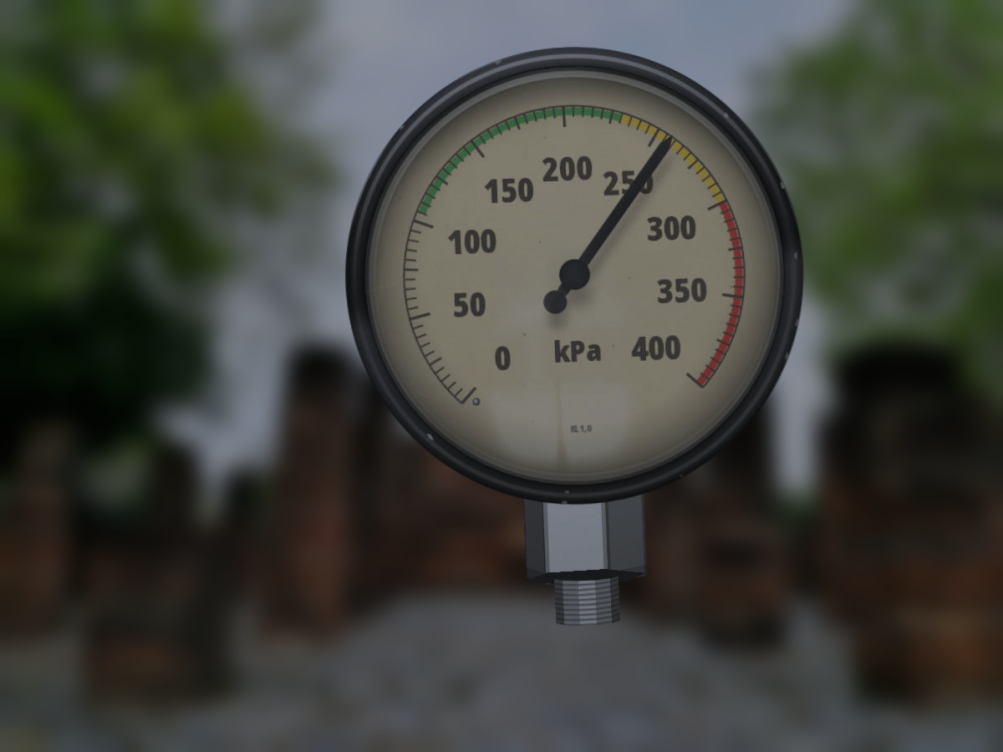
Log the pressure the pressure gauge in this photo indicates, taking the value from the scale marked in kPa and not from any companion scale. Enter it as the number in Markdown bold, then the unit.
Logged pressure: **257.5** kPa
